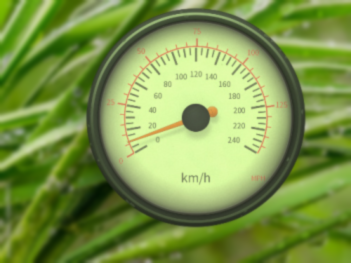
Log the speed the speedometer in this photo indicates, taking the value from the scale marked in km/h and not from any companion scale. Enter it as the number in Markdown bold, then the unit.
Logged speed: **10** km/h
